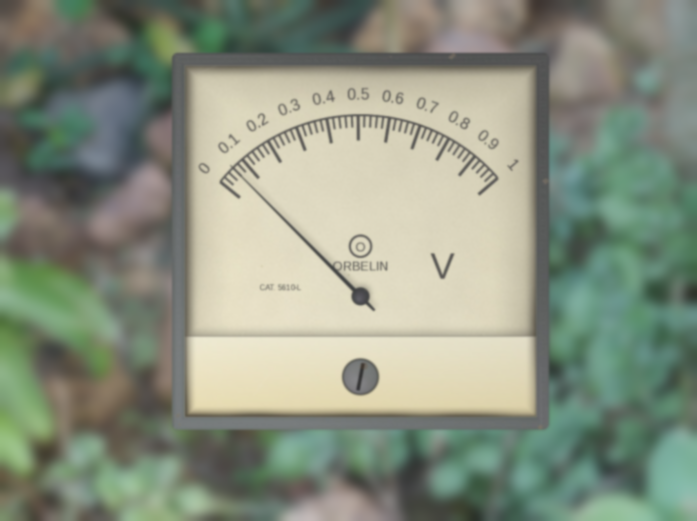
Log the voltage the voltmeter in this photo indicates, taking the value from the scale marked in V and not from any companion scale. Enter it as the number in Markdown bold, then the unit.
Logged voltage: **0.06** V
